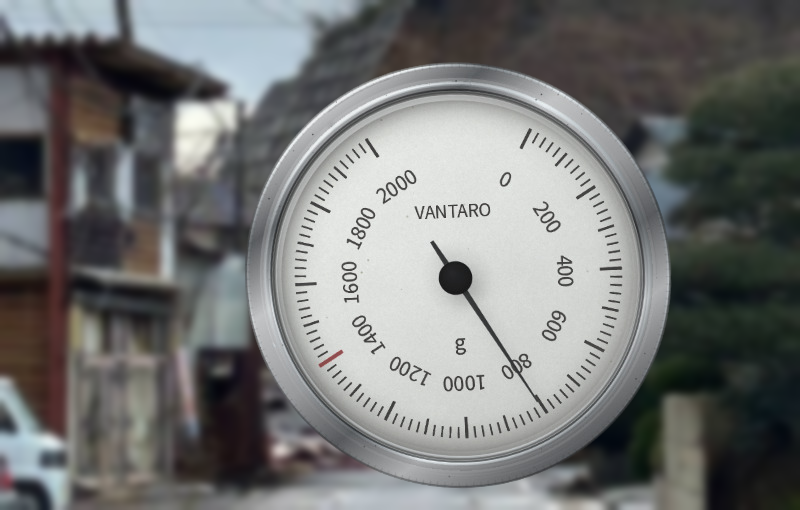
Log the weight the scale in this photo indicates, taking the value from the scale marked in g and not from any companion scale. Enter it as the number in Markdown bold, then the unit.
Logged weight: **800** g
